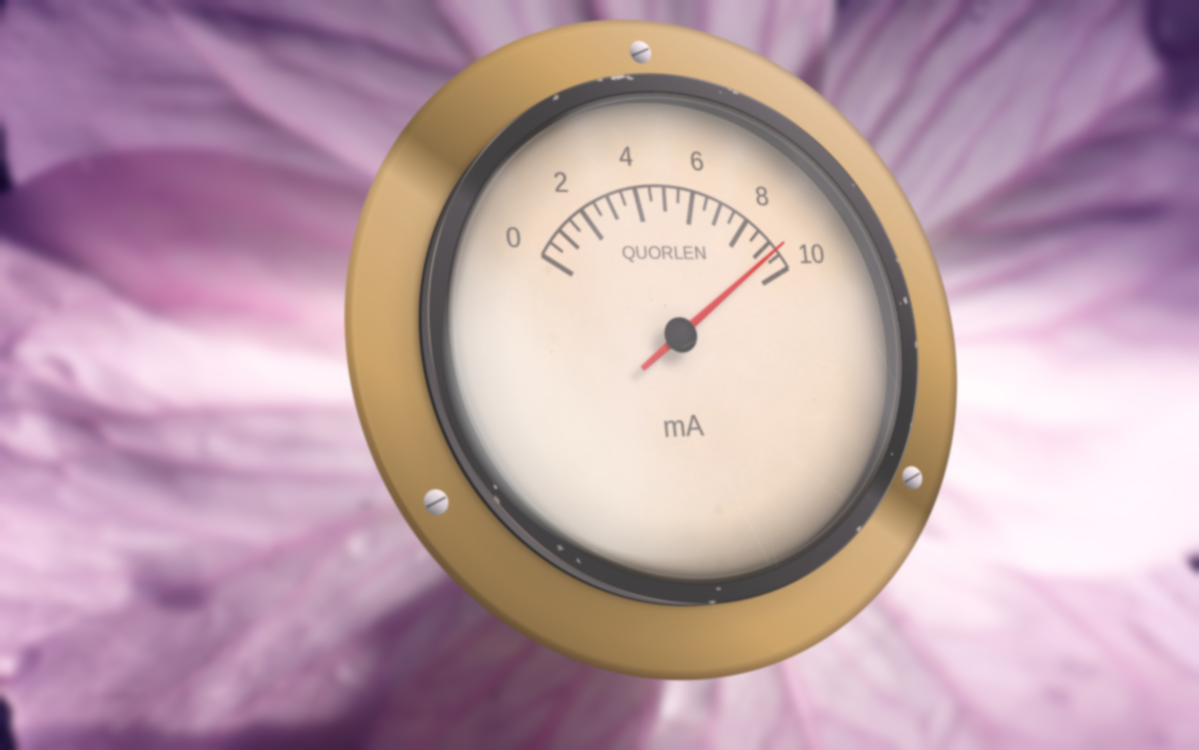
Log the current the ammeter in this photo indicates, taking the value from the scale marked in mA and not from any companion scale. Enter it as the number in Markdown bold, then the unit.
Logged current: **9.25** mA
